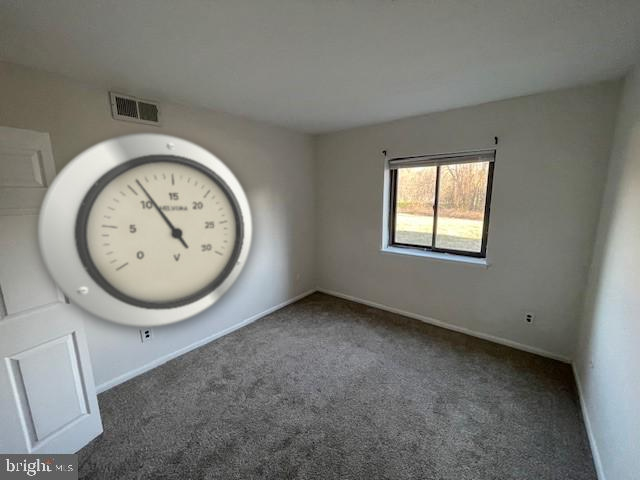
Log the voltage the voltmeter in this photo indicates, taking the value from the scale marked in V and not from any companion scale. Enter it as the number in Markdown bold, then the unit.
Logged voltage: **11** V
